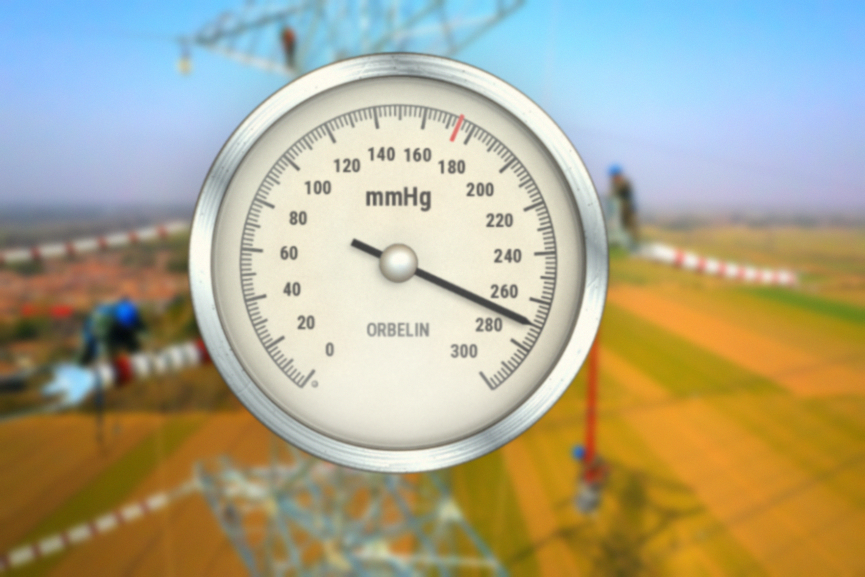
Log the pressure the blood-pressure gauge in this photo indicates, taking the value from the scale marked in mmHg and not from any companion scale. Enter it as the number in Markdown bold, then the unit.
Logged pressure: **270** mmHg
